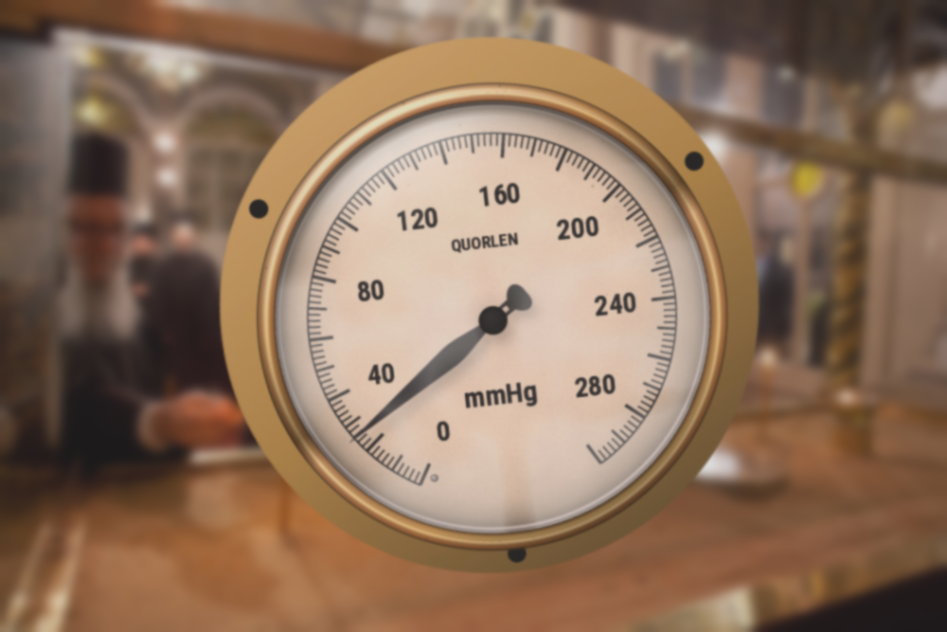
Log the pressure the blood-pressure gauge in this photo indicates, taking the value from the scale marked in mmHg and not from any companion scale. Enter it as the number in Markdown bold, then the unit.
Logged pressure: **26** mmHg
